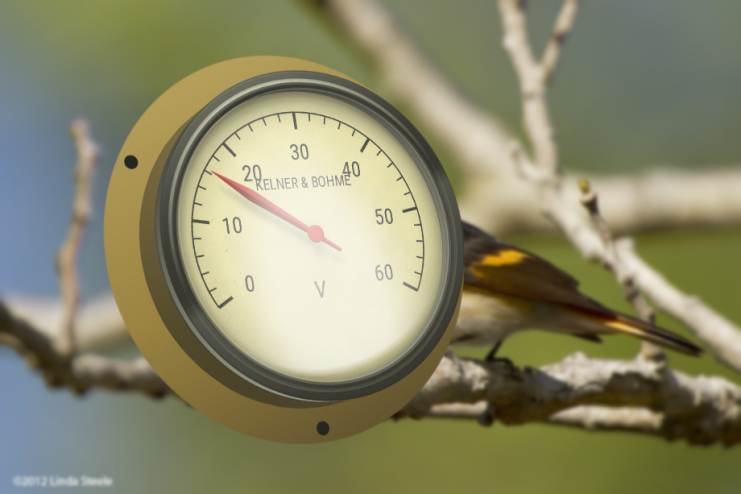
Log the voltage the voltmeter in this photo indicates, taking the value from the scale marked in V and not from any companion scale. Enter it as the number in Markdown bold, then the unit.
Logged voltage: **16** V
